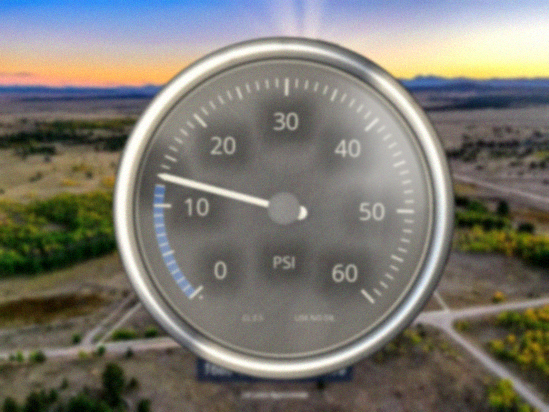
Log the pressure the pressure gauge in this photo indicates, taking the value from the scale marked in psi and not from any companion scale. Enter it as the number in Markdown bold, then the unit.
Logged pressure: **13** psi
